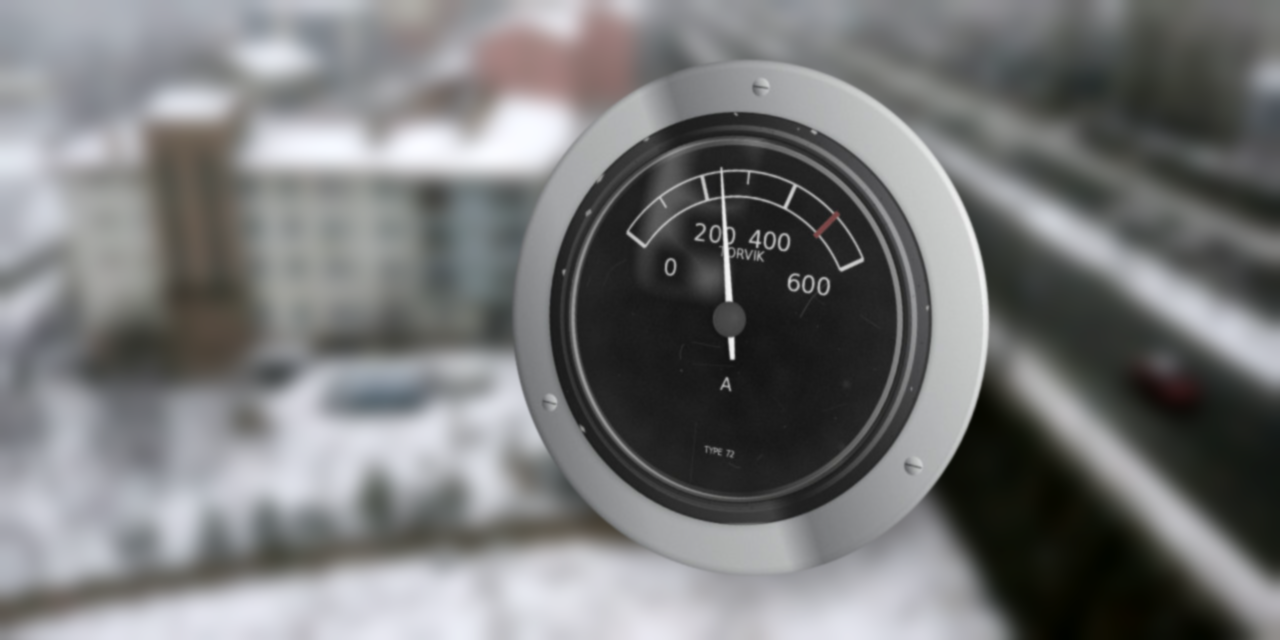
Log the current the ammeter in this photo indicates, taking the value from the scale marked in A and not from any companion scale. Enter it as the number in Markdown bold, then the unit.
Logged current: **250** A
